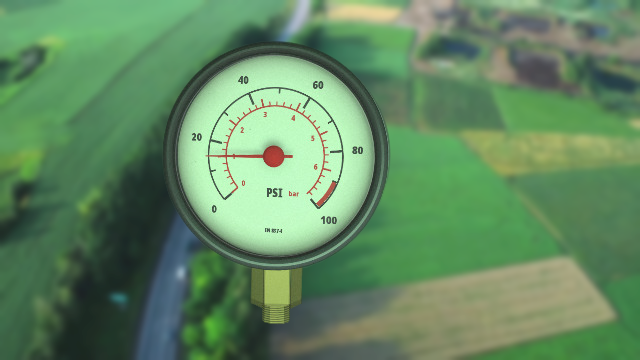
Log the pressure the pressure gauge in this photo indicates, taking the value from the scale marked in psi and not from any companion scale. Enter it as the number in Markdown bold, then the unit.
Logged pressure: **15** psi
